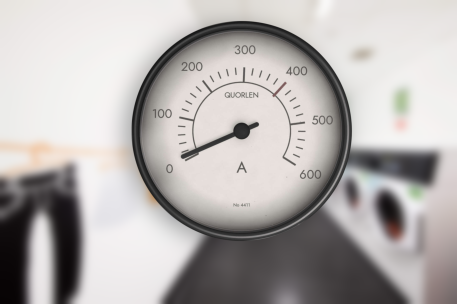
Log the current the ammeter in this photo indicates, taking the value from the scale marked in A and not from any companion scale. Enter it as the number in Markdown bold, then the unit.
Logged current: **10** A
